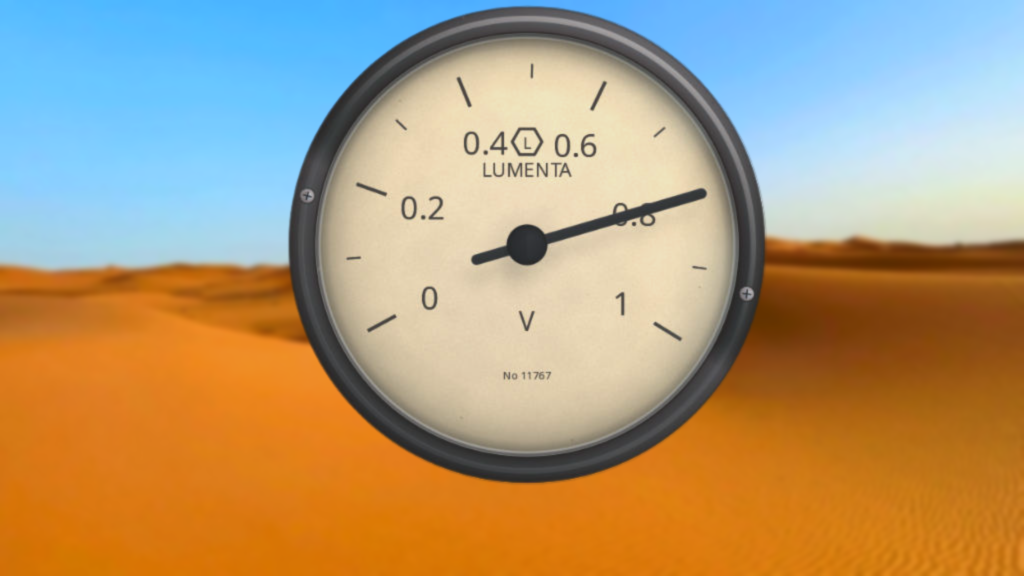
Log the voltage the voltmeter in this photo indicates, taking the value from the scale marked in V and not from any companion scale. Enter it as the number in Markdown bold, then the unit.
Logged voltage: **0.8** V
